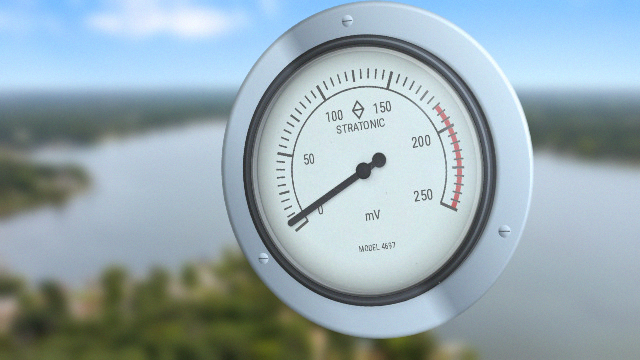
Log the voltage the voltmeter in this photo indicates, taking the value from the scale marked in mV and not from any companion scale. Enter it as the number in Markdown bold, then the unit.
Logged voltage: **5** mV
